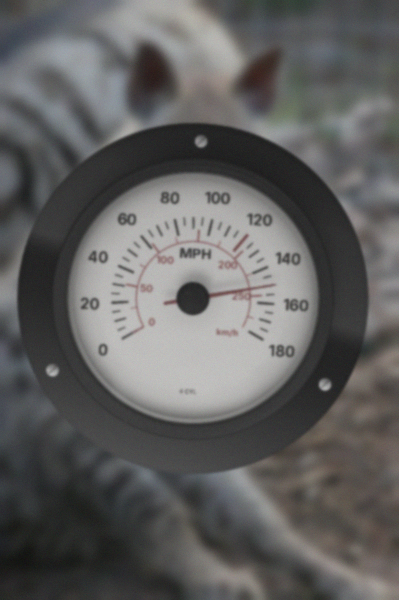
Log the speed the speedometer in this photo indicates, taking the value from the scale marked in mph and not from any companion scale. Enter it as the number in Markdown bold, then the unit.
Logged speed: **150** mph
